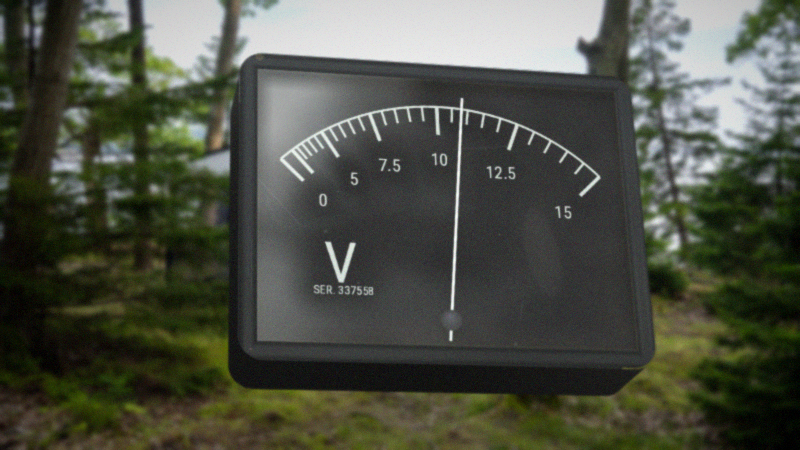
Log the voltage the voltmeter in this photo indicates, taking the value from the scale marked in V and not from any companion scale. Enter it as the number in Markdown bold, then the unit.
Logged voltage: **10.75** V
